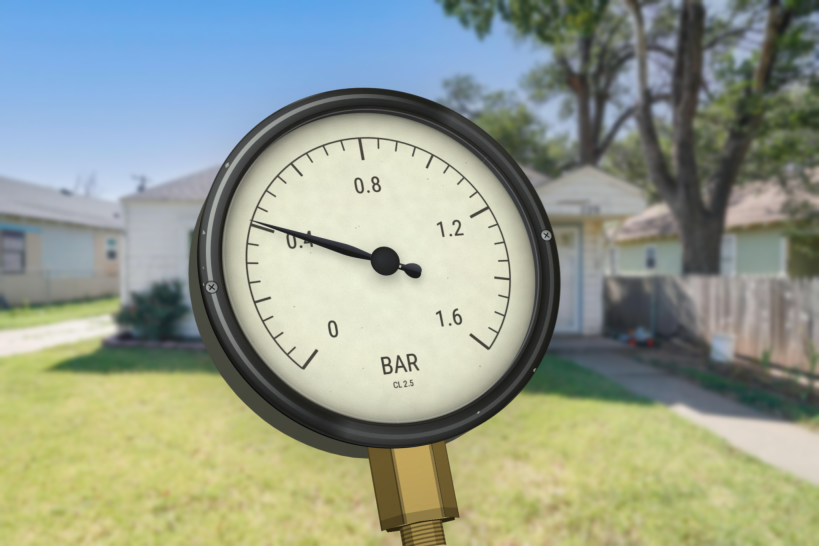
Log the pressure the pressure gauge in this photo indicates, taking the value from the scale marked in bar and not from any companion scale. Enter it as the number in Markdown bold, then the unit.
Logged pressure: **0.4** bar
